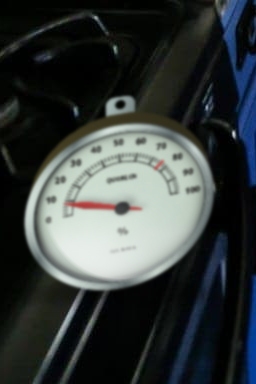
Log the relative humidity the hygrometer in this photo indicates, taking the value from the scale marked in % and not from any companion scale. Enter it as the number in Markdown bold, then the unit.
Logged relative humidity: **10** %
